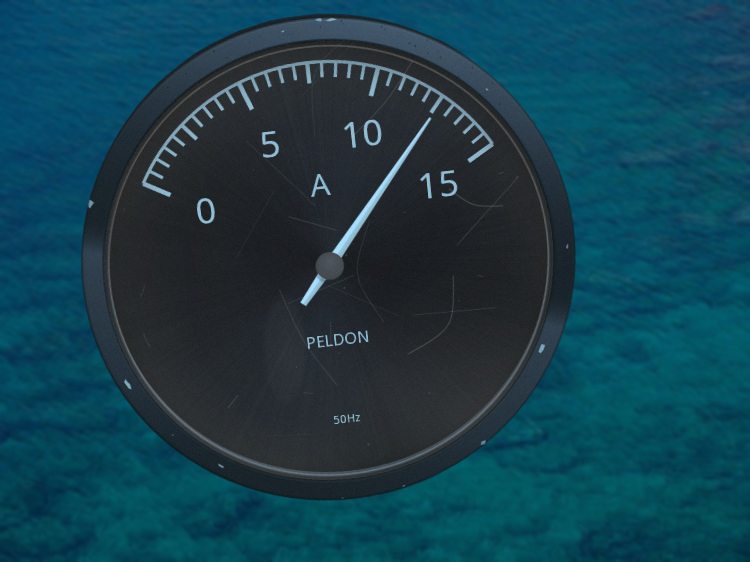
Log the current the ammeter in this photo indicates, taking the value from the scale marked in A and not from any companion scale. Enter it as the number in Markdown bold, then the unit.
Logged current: **12.5** A
